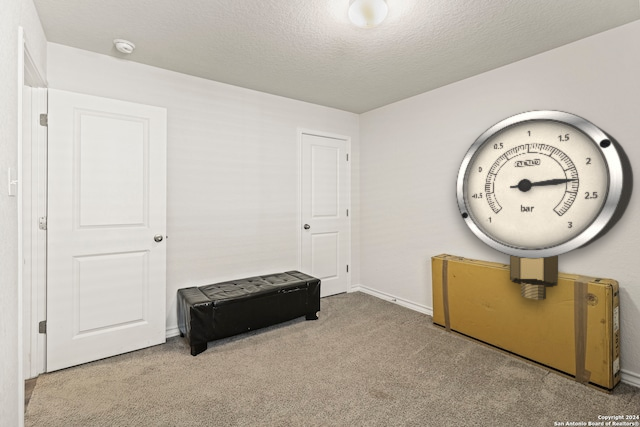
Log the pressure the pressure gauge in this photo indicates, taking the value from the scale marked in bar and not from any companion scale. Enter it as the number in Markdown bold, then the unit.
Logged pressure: **2.25** bar
